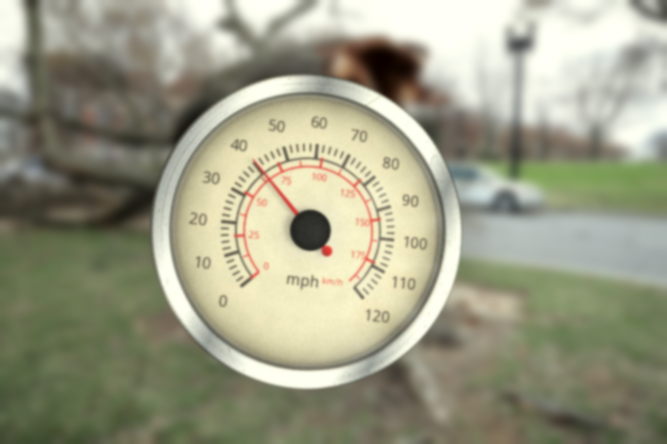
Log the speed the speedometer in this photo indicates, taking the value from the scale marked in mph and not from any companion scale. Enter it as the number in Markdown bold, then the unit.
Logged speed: **40** mph
